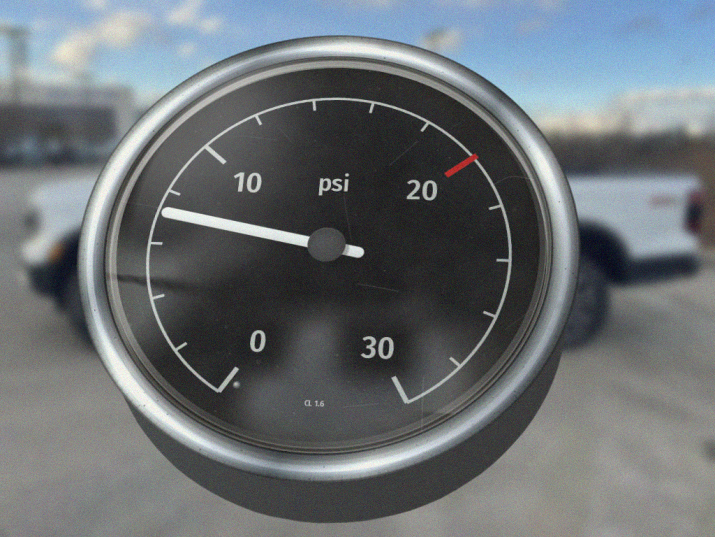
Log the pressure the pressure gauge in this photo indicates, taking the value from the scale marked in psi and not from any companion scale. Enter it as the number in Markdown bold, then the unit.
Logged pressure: **7** psi
